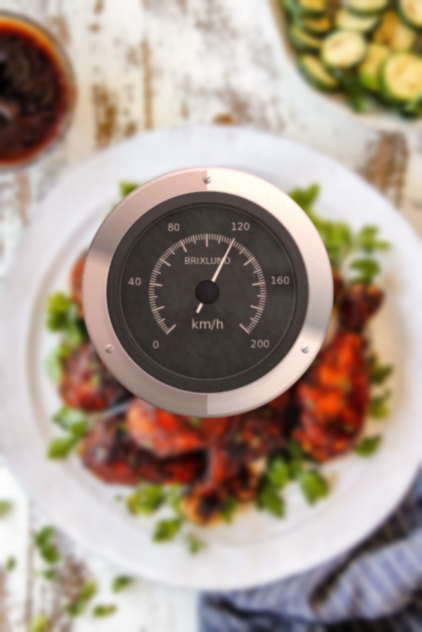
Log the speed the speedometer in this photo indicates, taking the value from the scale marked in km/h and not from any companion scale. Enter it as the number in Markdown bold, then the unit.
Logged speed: **120** km/h
